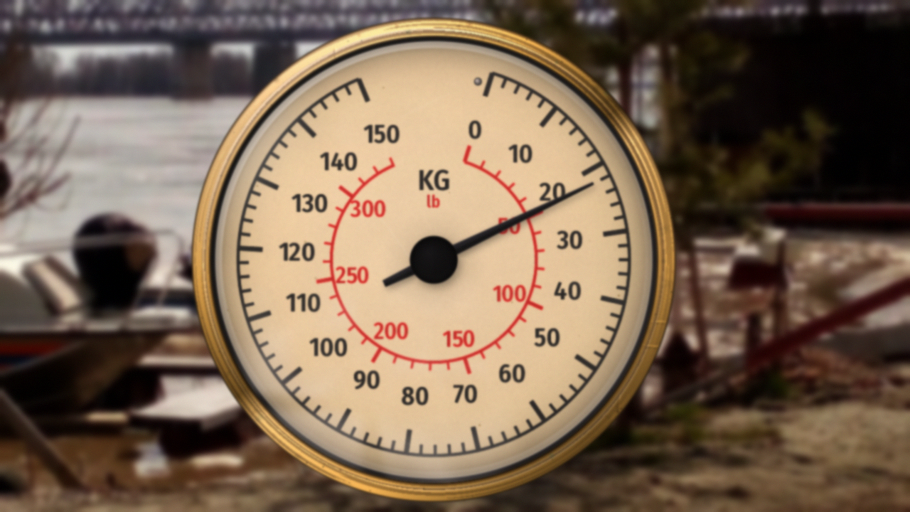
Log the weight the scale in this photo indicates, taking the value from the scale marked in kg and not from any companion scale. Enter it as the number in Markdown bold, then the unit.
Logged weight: **22** kg
